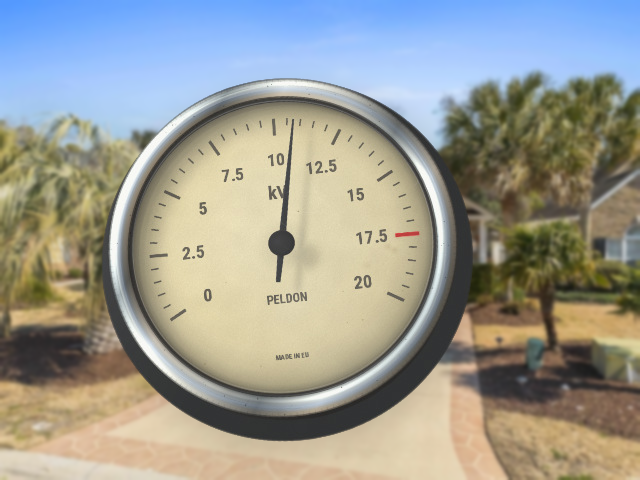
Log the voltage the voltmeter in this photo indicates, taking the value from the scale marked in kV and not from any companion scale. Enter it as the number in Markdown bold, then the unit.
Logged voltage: **10.75** kV
